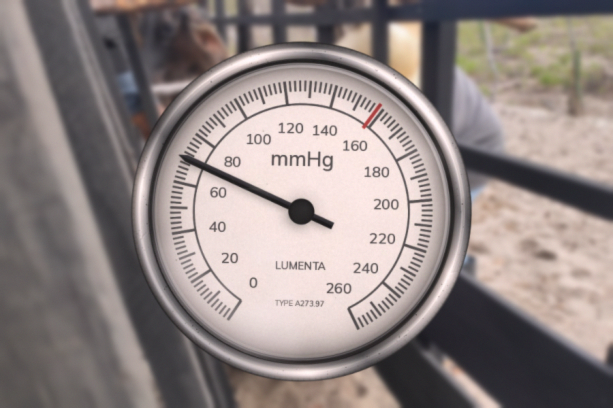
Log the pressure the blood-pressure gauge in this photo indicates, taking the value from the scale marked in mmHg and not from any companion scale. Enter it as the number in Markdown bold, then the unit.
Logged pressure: **70** mmHg
